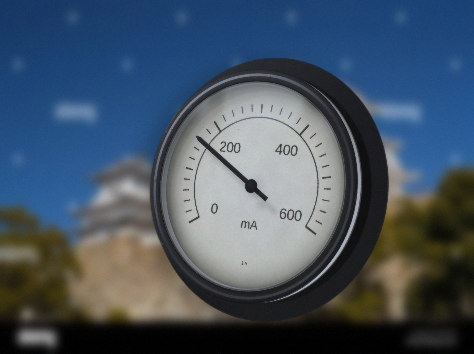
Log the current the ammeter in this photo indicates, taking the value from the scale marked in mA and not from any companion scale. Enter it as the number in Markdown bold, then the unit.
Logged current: **160** mA
